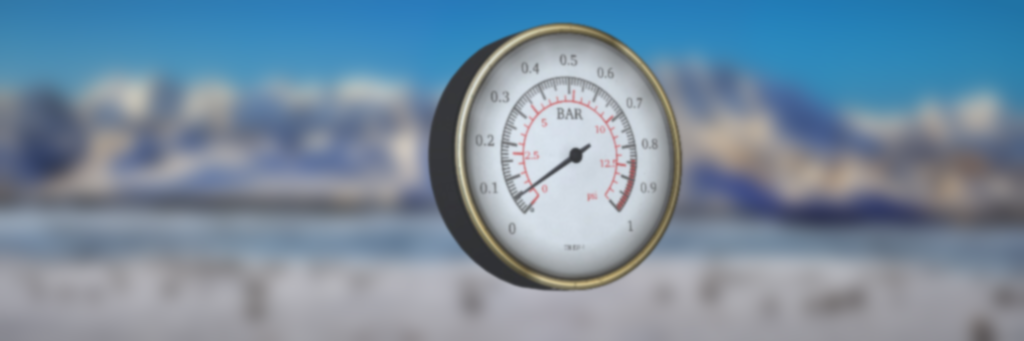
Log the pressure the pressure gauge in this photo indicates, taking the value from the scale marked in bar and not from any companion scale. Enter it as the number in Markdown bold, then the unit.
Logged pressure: **0.05** bar
